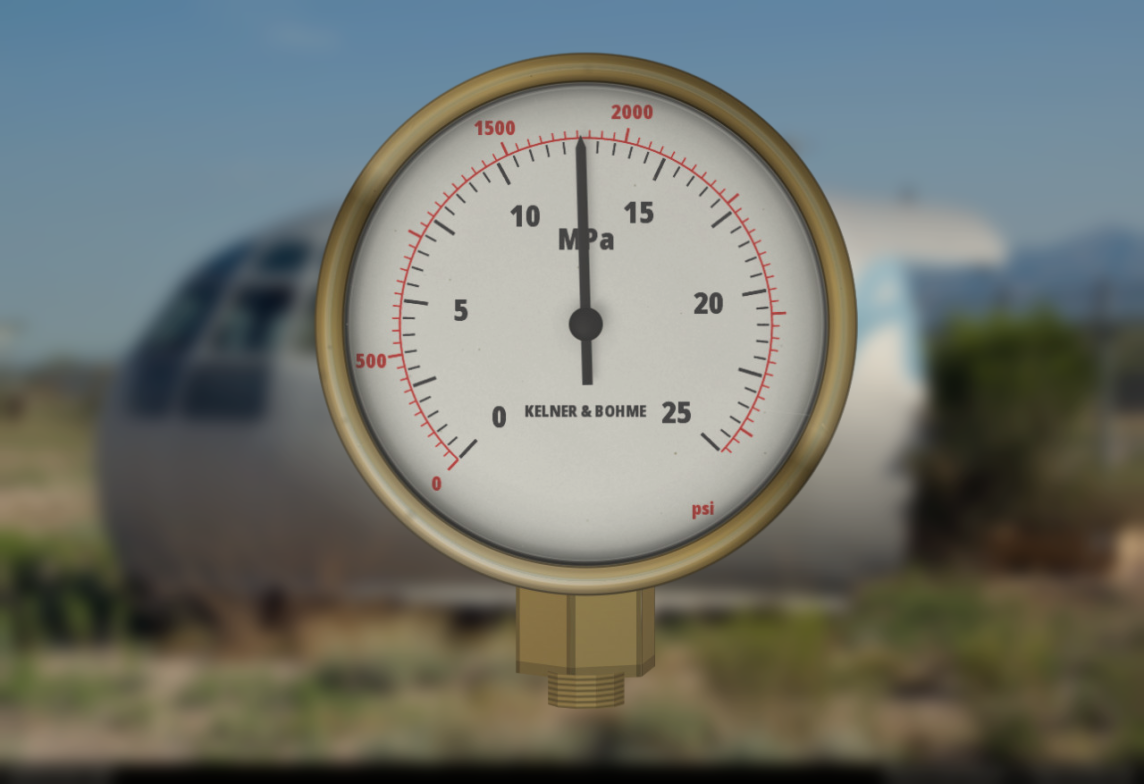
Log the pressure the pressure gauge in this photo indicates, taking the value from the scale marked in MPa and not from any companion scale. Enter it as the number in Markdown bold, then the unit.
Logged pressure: **12.5** MPa
